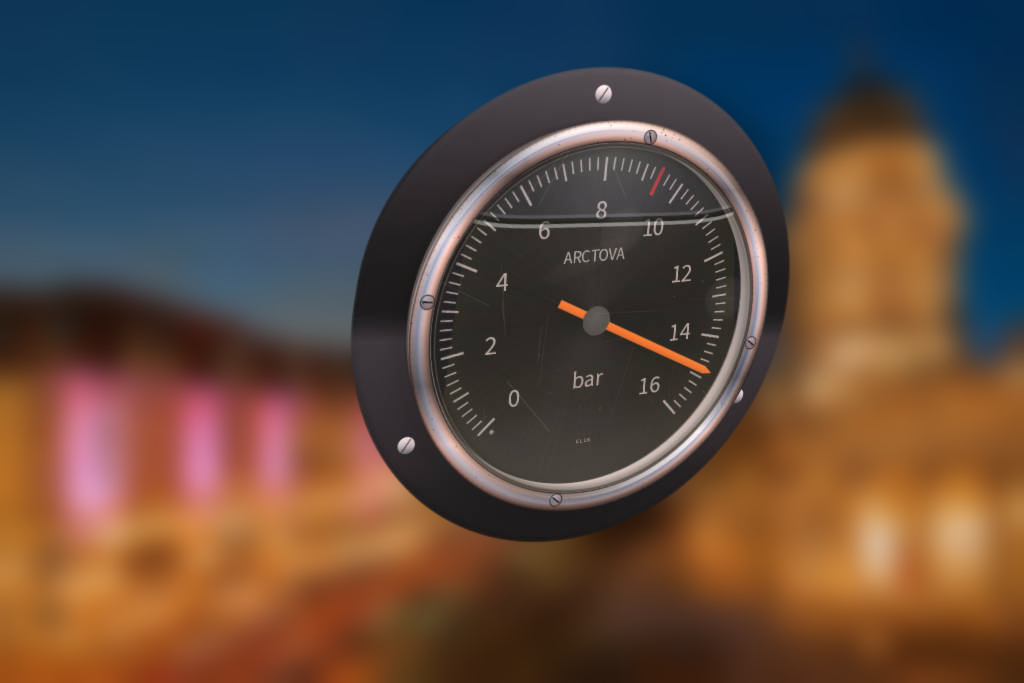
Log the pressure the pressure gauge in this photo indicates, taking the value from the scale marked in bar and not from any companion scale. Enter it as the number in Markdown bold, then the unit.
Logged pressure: **14.8** bar
